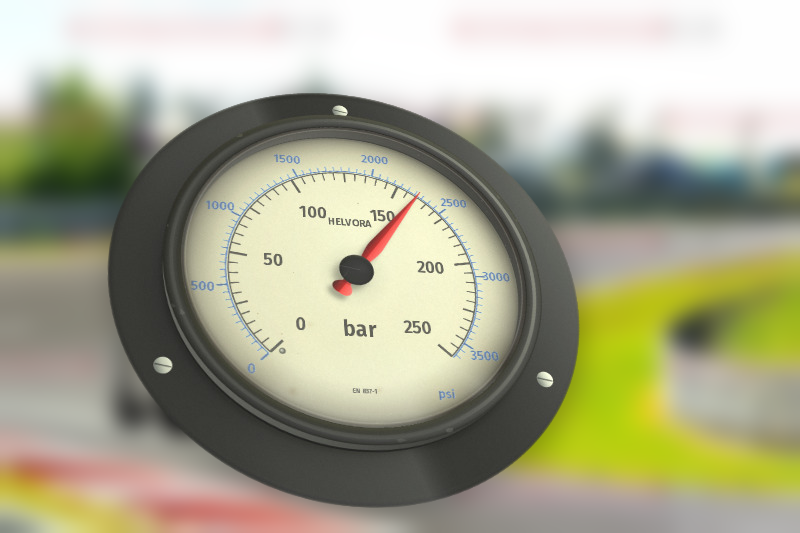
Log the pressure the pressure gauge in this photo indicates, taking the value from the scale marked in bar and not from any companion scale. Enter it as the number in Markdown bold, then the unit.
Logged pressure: **160** bar
